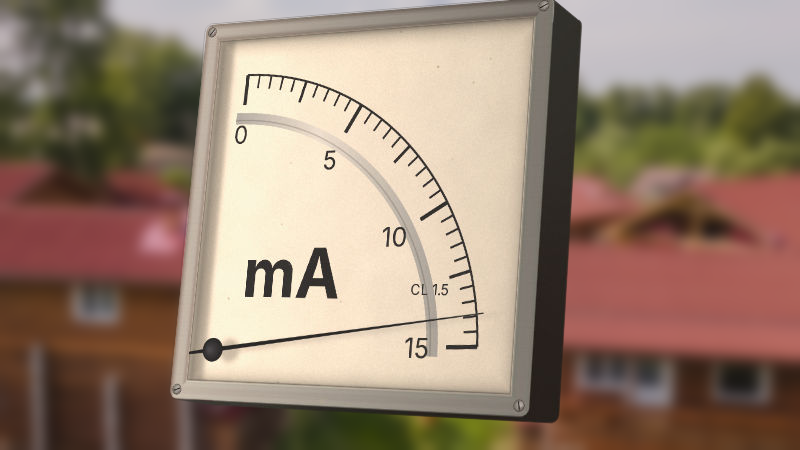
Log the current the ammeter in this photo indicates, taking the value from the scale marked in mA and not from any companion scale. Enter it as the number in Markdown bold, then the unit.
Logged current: **14** mA
